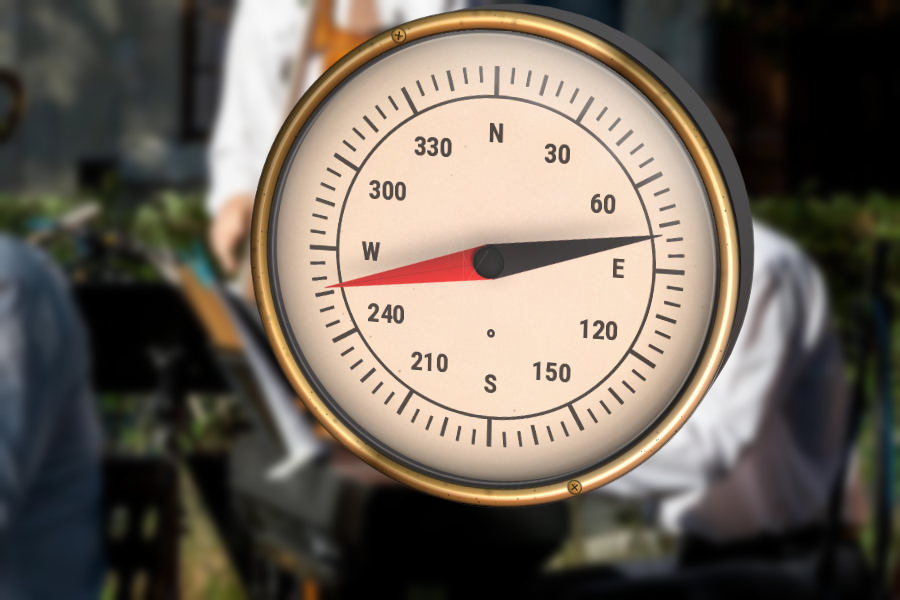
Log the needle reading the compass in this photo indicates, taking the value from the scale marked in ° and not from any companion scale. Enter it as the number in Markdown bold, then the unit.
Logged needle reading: **257.5** °
